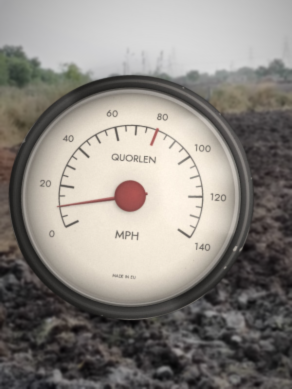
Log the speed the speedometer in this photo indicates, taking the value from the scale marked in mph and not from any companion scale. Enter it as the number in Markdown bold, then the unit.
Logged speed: **10** mph
